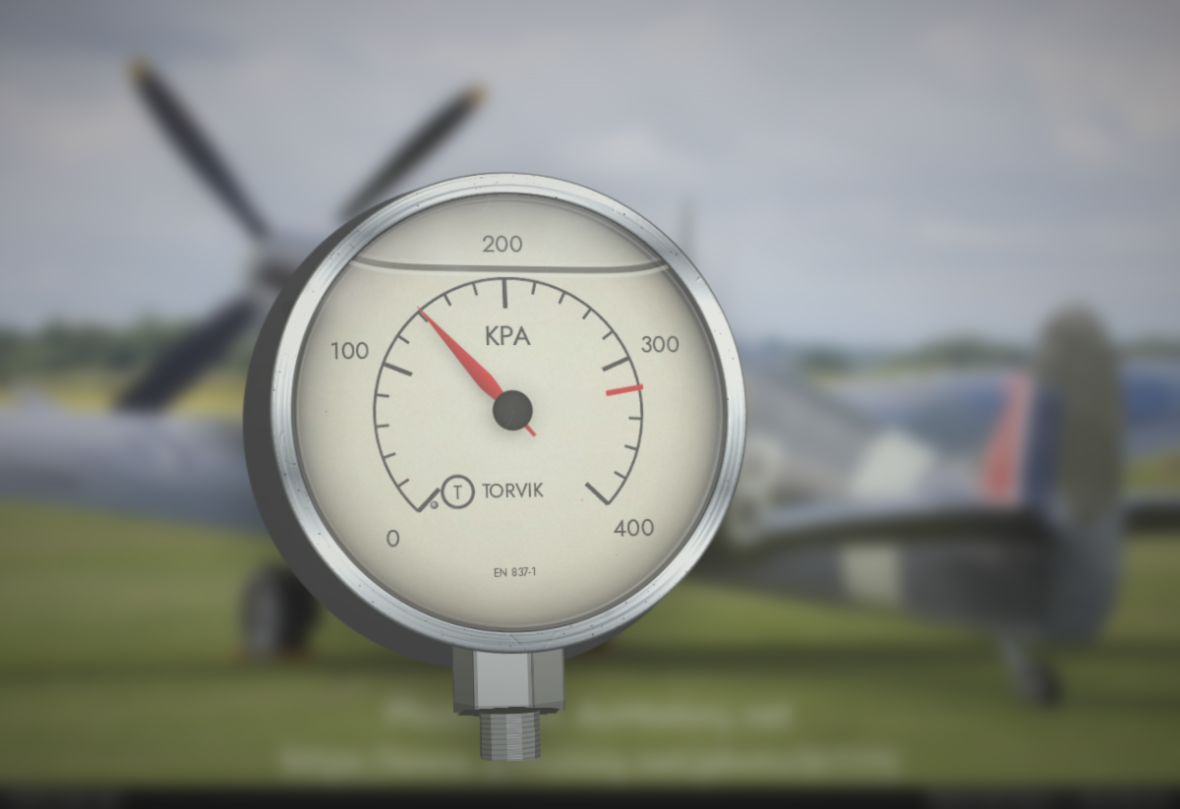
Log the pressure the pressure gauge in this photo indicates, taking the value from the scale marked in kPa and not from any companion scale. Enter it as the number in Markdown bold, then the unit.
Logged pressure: **140** kPa
